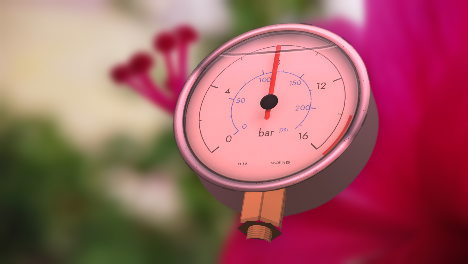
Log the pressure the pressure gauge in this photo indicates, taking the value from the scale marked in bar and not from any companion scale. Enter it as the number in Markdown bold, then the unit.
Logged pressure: **8** bar
